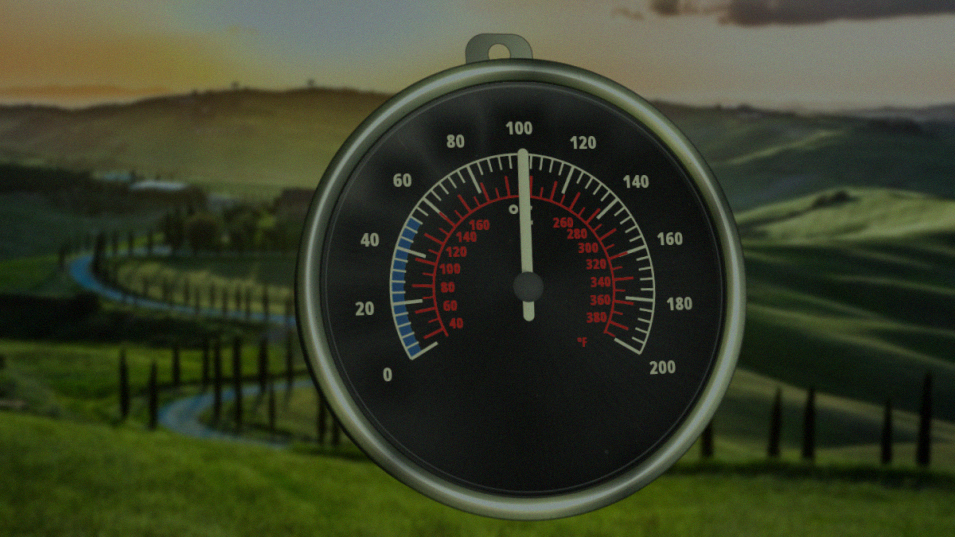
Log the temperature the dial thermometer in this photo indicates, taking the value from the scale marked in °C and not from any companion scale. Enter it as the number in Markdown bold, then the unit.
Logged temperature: **100** °C
